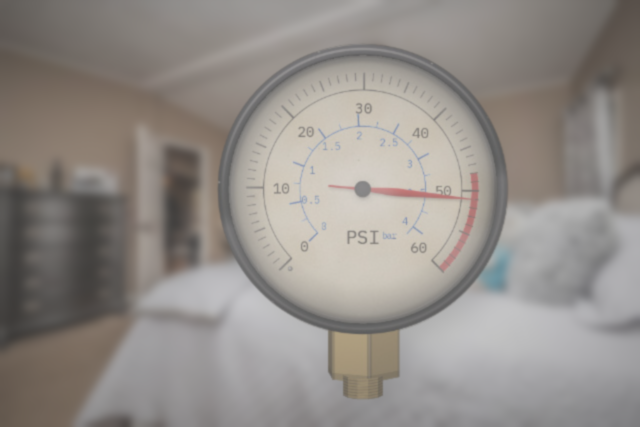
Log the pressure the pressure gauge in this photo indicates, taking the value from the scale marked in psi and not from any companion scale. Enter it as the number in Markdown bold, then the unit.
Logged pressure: **51** psi
